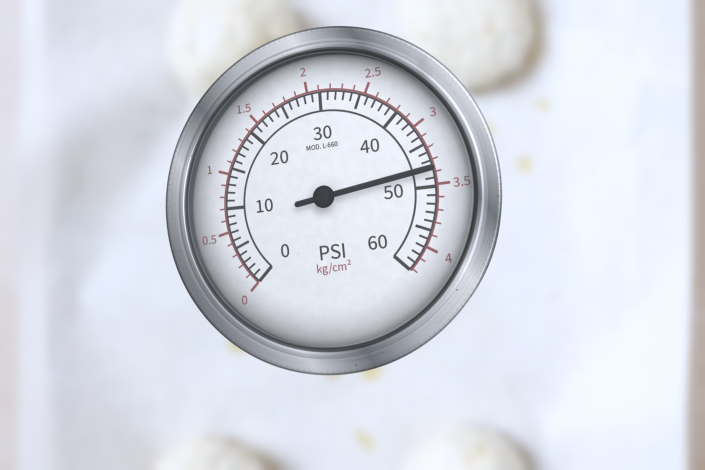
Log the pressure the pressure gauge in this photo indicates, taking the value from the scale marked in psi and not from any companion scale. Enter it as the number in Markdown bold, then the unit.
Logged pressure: **48** psi
